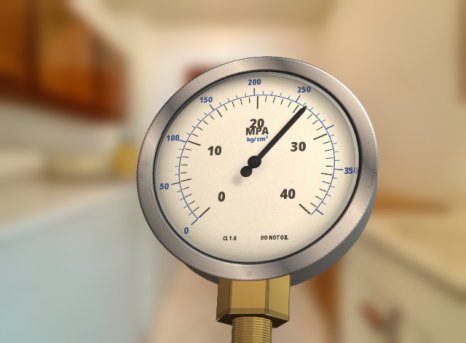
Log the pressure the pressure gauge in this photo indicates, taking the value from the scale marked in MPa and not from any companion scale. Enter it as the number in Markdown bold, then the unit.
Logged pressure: **26** MPa
